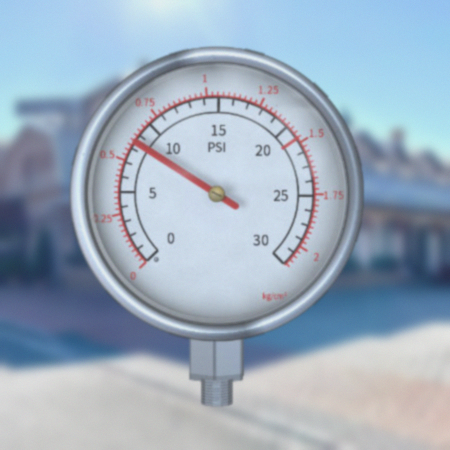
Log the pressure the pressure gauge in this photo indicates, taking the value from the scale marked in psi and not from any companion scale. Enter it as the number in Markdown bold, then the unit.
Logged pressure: **8.5** psi
